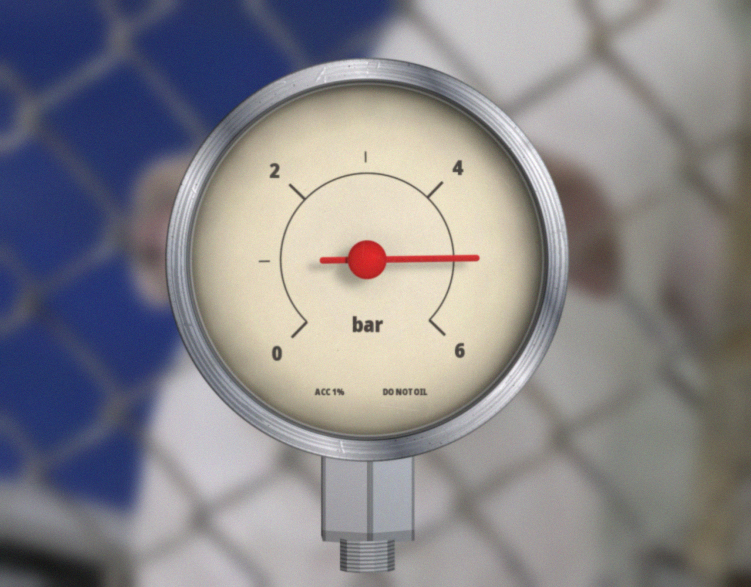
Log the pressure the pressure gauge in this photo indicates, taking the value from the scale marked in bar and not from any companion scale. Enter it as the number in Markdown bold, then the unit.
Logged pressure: **5** bar
